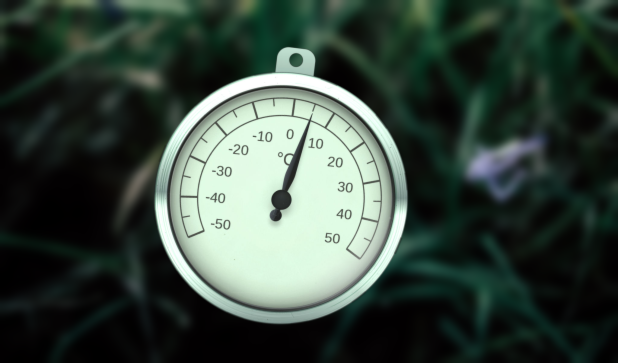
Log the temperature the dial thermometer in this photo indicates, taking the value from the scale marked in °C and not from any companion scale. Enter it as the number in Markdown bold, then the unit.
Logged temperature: **5** °C
